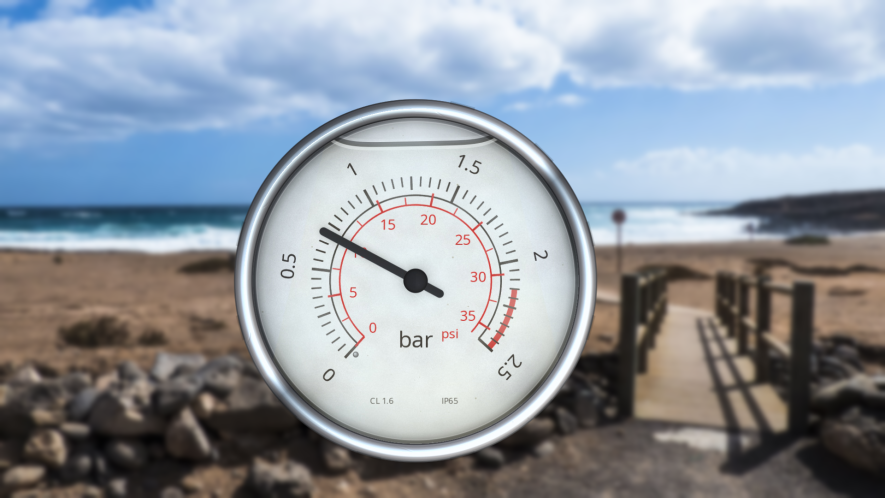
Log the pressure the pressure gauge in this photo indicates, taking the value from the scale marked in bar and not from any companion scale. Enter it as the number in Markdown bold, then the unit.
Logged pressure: **0.7** bar
